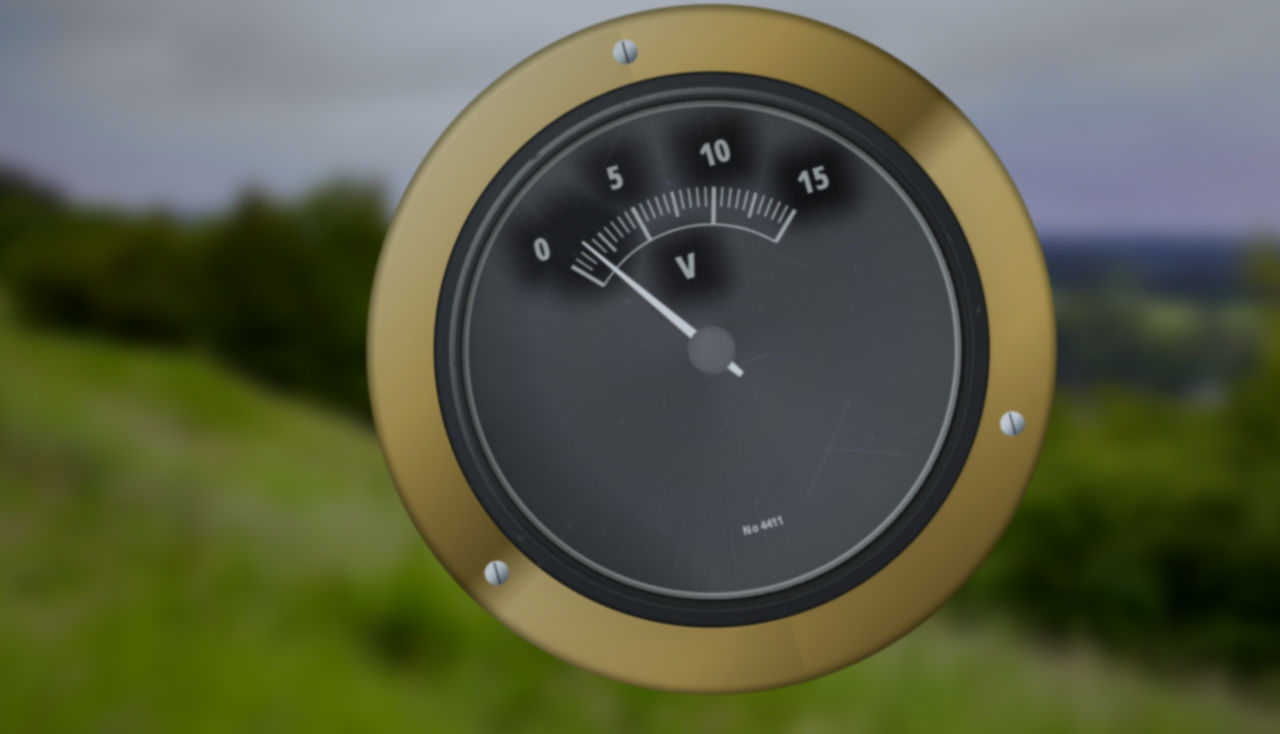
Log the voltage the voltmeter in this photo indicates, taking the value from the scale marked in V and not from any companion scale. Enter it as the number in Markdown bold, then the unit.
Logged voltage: **1.5** V
